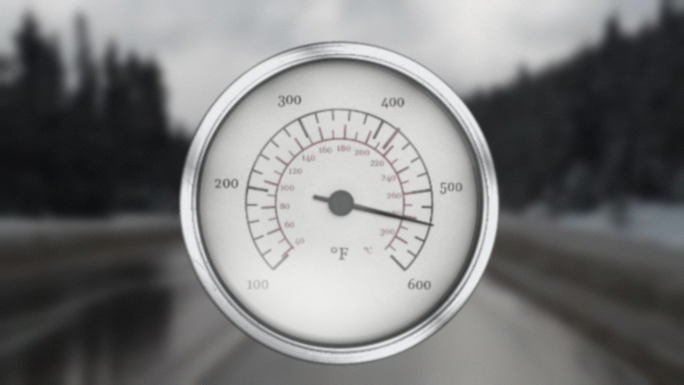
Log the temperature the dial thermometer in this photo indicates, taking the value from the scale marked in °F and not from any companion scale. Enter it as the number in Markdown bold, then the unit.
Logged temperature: **540** °F
